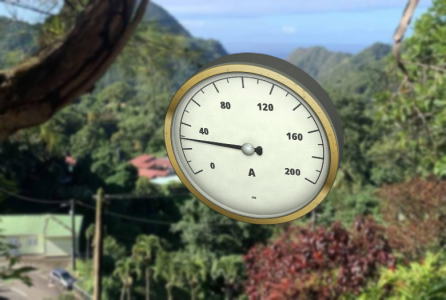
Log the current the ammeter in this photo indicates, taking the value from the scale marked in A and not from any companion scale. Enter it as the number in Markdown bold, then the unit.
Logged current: **30** A
